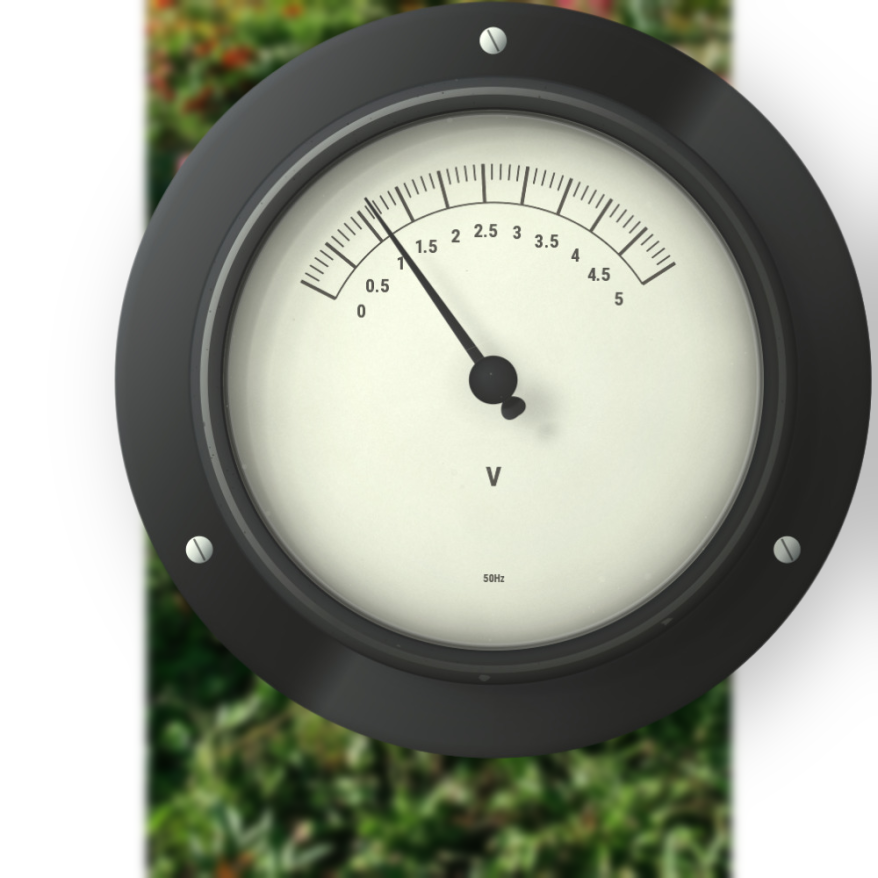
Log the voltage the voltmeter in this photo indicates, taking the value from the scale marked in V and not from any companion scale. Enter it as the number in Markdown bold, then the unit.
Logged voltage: **1.15** V
